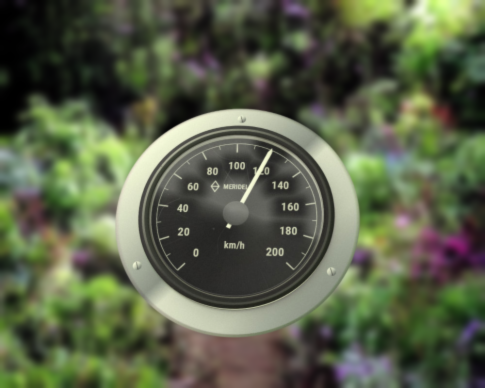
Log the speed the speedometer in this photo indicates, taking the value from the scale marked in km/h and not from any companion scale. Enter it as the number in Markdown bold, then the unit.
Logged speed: **120** km/h
